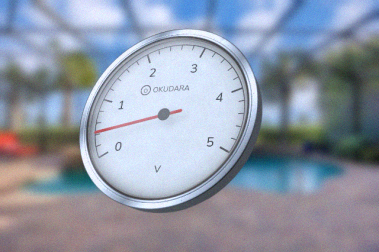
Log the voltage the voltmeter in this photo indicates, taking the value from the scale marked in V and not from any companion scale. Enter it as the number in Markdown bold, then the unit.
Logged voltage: **0.4** V
